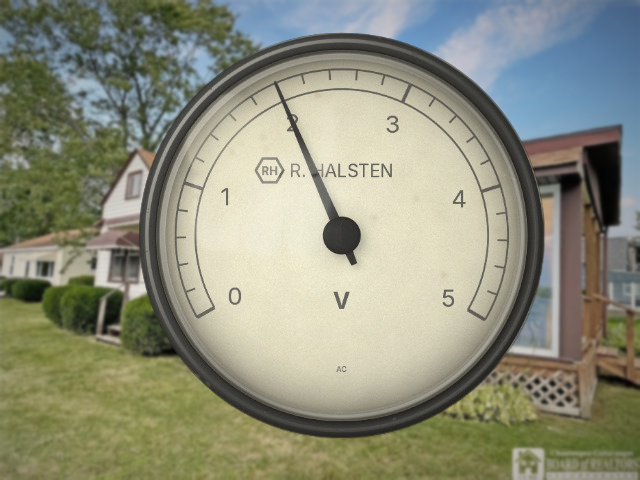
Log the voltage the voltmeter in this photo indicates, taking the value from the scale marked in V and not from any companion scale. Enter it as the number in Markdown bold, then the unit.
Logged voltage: **2** V
